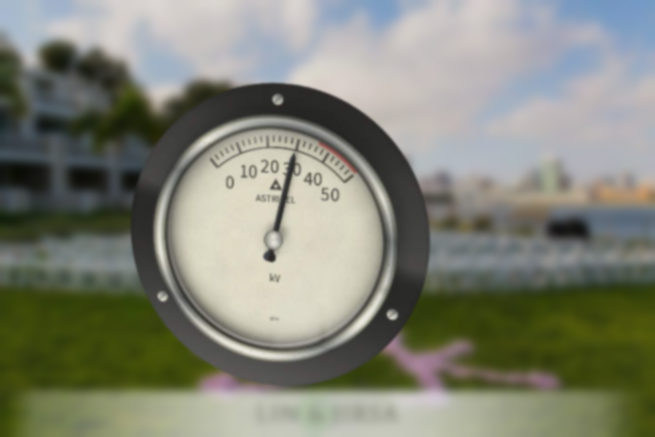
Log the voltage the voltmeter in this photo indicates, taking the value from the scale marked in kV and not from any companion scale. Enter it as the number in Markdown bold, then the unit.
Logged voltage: **30** kV
